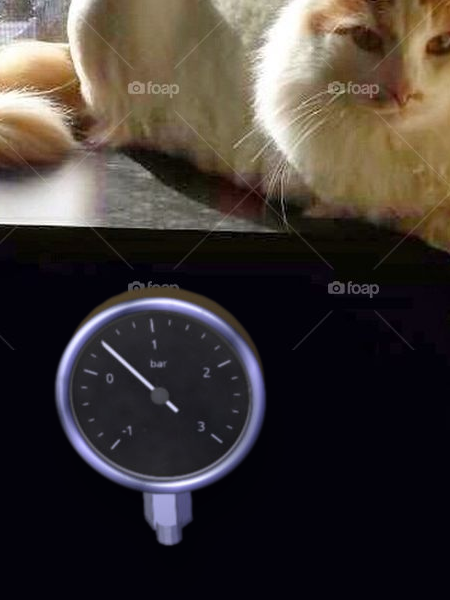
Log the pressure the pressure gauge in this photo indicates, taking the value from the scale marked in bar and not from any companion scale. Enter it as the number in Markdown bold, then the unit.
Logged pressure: **0.4** bar
